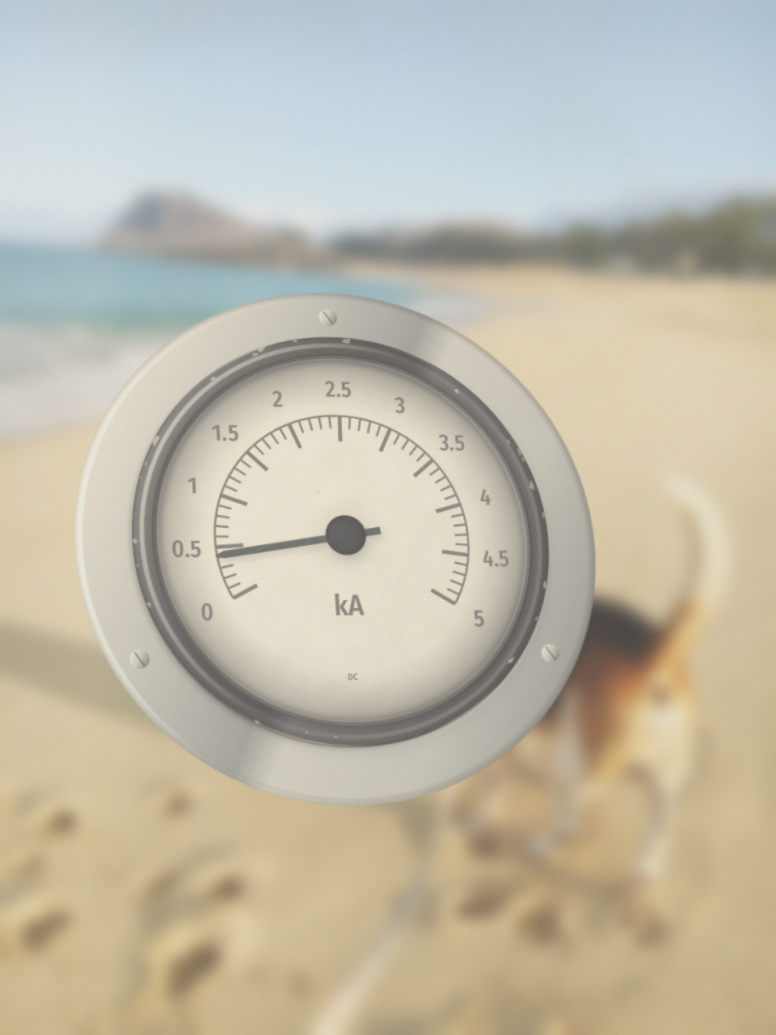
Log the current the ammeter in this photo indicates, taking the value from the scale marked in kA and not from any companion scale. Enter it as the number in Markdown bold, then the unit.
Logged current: **0.4** kA
